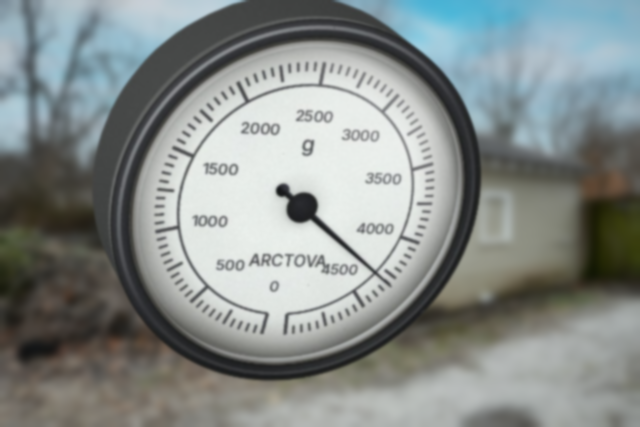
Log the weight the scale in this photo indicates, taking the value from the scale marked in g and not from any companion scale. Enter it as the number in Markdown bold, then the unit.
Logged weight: **4300** g
